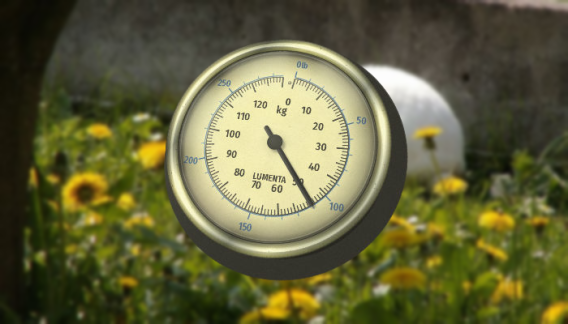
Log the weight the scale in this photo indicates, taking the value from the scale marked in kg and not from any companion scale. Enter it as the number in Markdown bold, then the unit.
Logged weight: **50** kg
